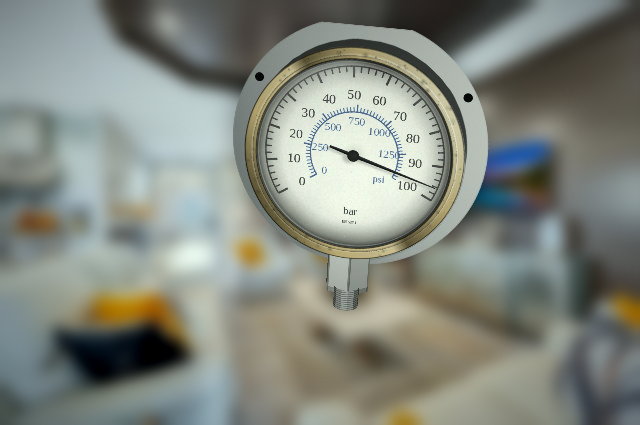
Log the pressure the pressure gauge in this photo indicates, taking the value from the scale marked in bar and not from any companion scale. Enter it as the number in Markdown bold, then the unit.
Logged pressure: **96** bar
